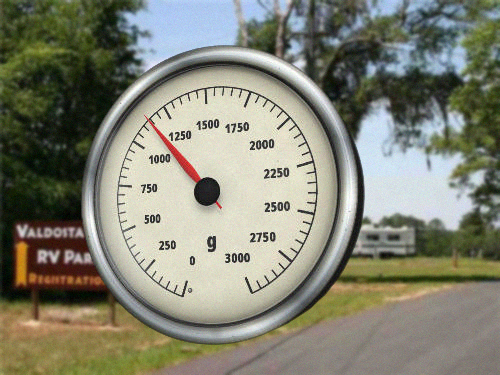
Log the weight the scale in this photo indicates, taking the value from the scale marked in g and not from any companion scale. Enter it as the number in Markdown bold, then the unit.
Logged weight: **1150** g
